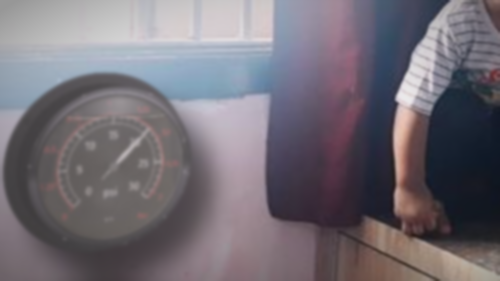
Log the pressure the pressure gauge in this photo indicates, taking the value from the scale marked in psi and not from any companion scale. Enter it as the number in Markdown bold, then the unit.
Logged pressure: **20** psi
